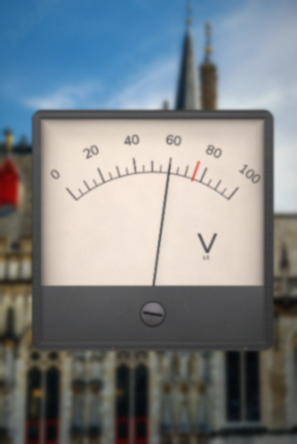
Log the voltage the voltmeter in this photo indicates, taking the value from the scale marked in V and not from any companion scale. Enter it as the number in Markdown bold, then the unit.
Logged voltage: **60** V
